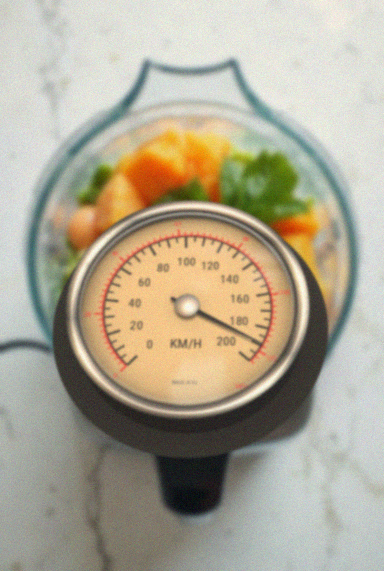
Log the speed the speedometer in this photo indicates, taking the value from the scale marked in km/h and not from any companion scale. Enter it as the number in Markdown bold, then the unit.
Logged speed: **190** km/h
